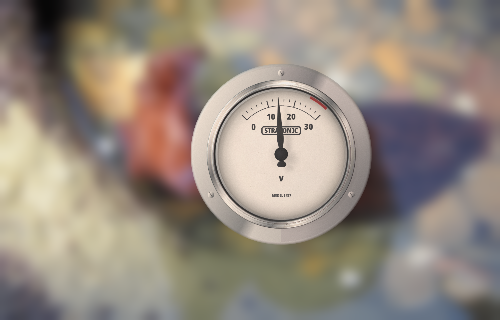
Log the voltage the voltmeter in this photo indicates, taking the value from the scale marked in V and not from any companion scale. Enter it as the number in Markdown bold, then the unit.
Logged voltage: **14** V
